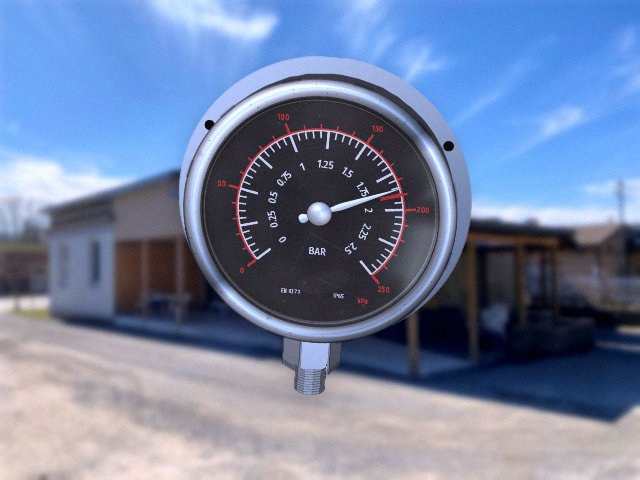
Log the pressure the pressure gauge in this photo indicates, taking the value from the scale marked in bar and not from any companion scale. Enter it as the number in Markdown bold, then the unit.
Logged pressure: **1.85** bar
